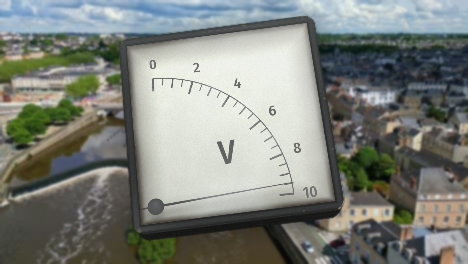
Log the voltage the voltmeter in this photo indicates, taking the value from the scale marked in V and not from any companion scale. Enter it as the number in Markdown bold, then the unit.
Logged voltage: **9.5** V
